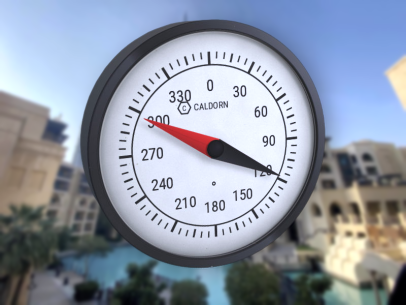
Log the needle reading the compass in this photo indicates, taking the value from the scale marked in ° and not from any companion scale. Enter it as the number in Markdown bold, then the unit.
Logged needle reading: **297.5** °
